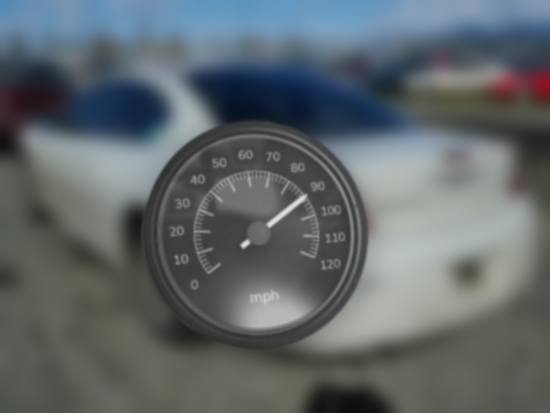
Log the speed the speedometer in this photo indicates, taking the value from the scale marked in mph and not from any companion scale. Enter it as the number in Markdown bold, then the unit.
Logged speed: **90** mph
